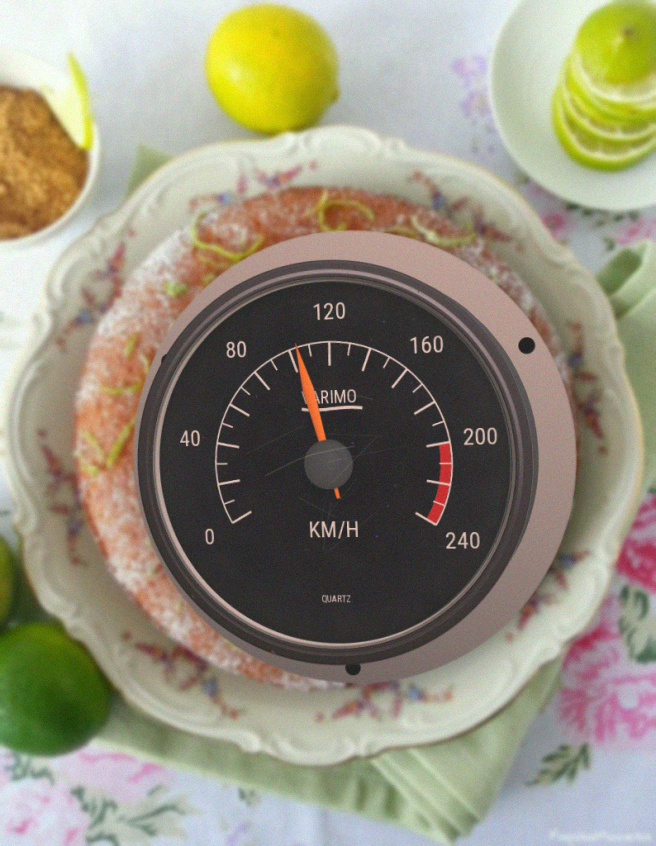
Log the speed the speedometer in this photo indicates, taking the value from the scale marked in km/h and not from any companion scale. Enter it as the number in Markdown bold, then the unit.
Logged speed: **105** km/h
